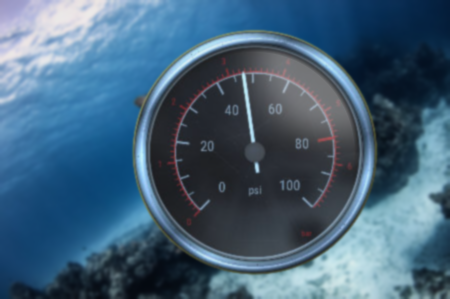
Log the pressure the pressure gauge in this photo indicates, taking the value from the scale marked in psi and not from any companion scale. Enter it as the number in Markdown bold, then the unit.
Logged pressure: **47.5** psi
